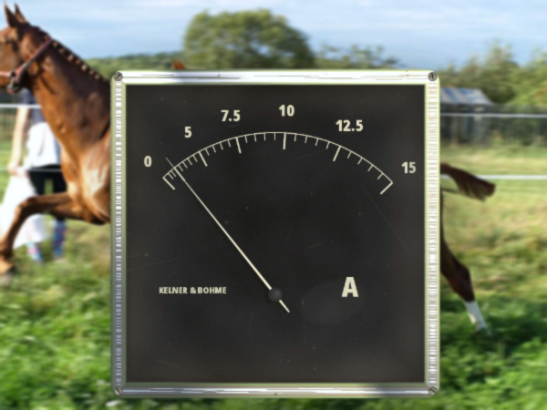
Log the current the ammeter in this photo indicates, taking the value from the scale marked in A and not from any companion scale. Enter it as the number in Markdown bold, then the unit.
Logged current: **2.5** A
